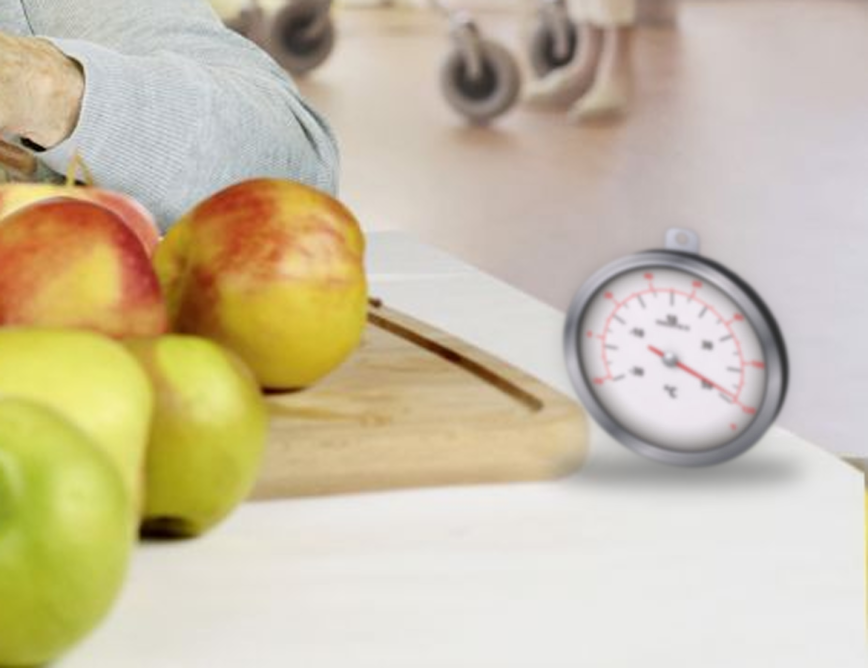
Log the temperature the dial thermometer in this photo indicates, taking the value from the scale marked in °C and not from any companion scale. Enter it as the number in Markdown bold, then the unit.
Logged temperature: **47.5** °C
